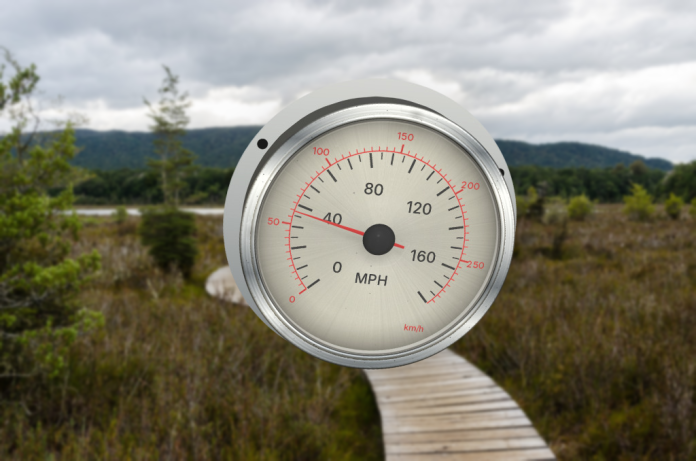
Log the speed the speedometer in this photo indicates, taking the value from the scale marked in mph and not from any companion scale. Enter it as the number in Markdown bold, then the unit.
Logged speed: **37.5** mph
